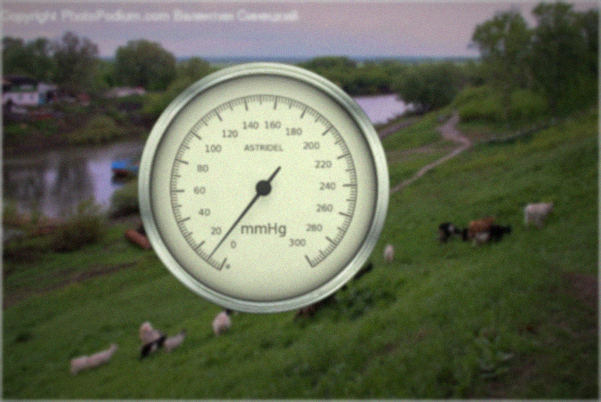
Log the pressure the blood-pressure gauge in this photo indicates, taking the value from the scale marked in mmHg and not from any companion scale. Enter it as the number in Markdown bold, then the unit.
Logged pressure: **10** mmHg
